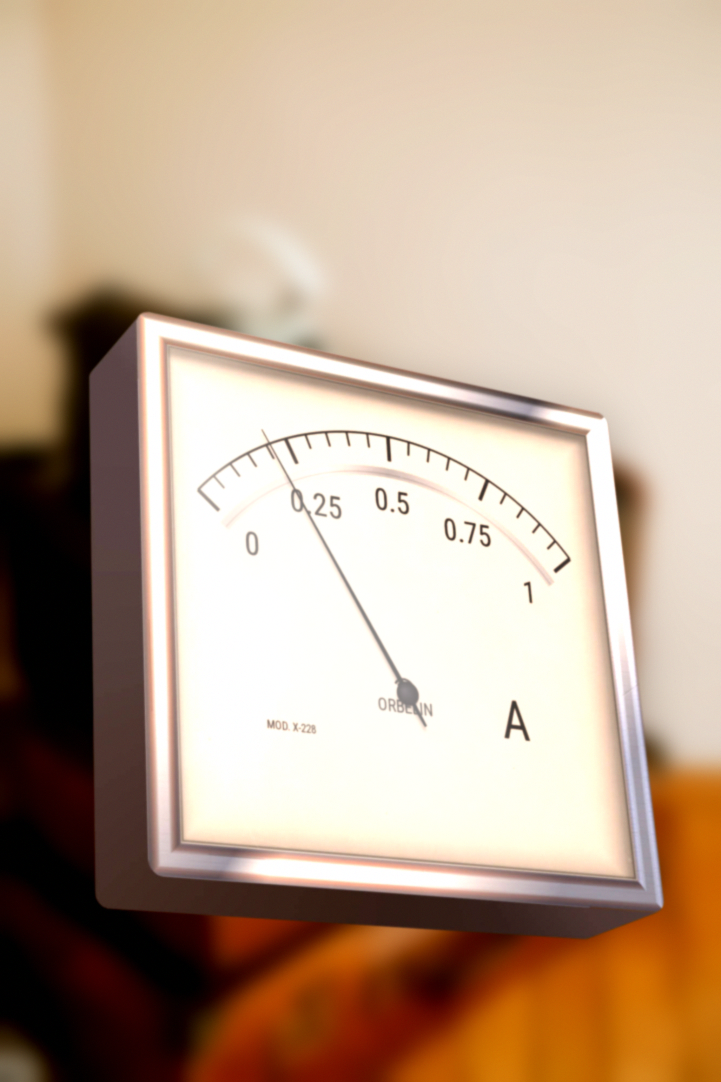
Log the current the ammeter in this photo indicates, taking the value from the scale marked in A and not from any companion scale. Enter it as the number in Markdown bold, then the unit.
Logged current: **0.2** A
